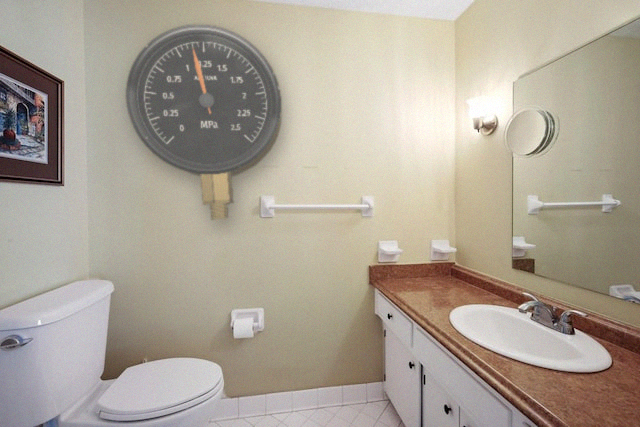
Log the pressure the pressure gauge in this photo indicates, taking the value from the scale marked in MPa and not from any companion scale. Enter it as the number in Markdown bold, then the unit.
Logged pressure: **1.15** MPa
